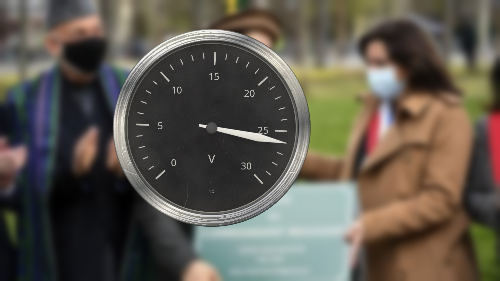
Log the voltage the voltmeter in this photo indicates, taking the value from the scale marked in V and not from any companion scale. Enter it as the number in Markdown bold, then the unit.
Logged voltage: **26** V
